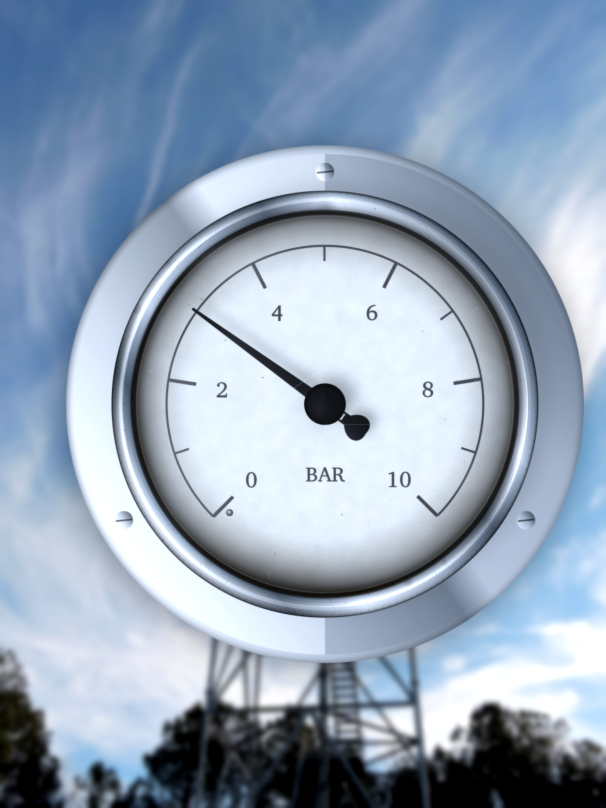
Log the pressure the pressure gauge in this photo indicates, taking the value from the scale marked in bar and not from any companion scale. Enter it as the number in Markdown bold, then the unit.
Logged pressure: **3** bar
